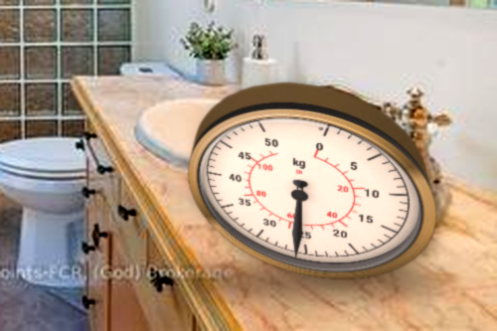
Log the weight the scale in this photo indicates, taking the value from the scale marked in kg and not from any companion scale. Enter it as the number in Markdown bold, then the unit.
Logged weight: **26** kg
